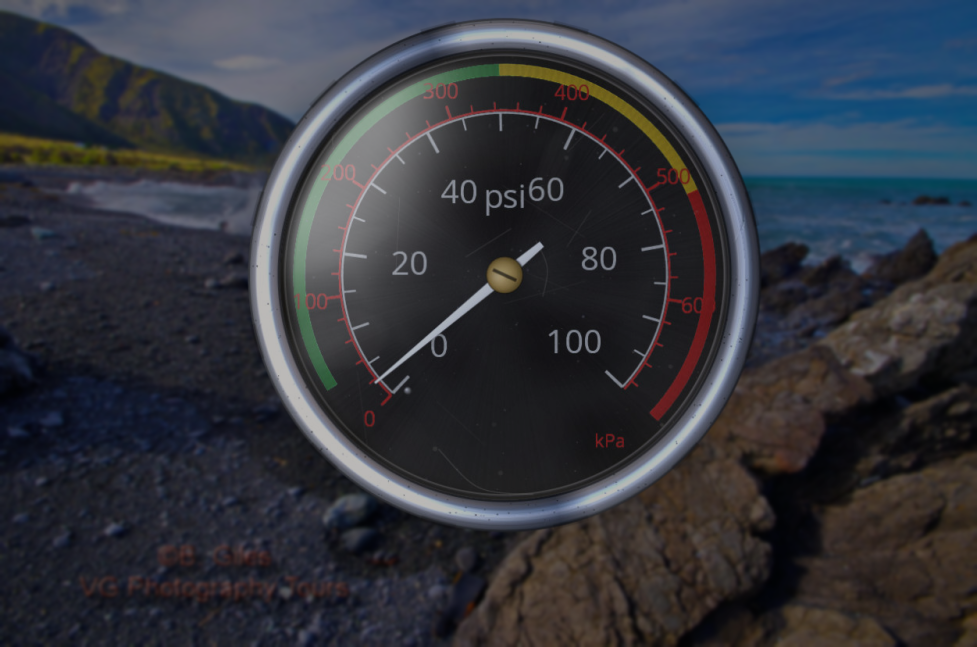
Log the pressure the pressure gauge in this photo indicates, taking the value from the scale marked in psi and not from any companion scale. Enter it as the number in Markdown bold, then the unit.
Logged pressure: **2.5** psi
